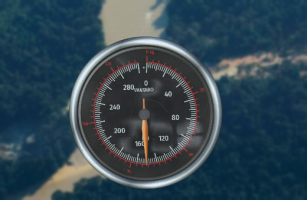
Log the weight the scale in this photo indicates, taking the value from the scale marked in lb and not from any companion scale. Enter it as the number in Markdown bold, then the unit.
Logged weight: **150** lb
